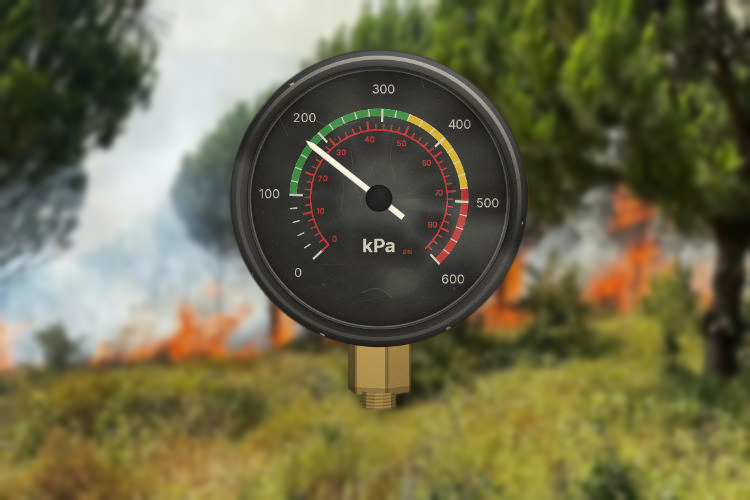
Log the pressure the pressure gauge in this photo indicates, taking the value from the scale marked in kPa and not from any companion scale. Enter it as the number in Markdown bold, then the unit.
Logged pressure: **180** kPa
